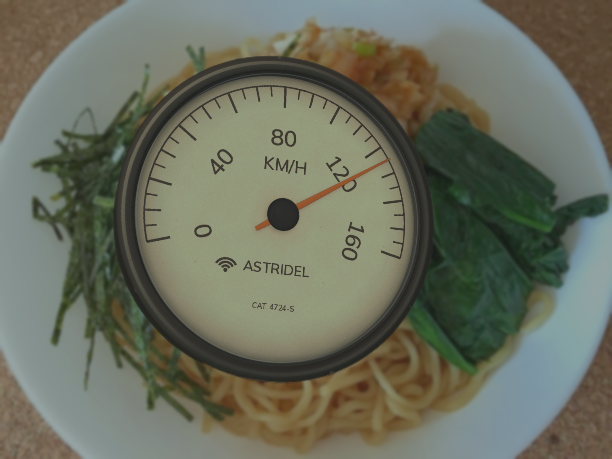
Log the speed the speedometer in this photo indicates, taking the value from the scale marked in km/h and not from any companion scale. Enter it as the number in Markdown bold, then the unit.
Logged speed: **125** km/h
